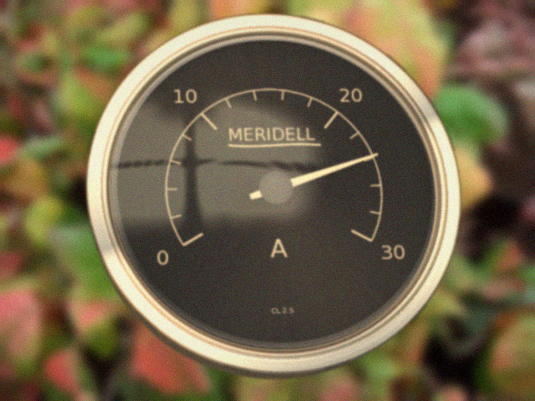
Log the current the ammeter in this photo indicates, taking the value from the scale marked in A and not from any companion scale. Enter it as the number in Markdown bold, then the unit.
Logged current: **24** A
